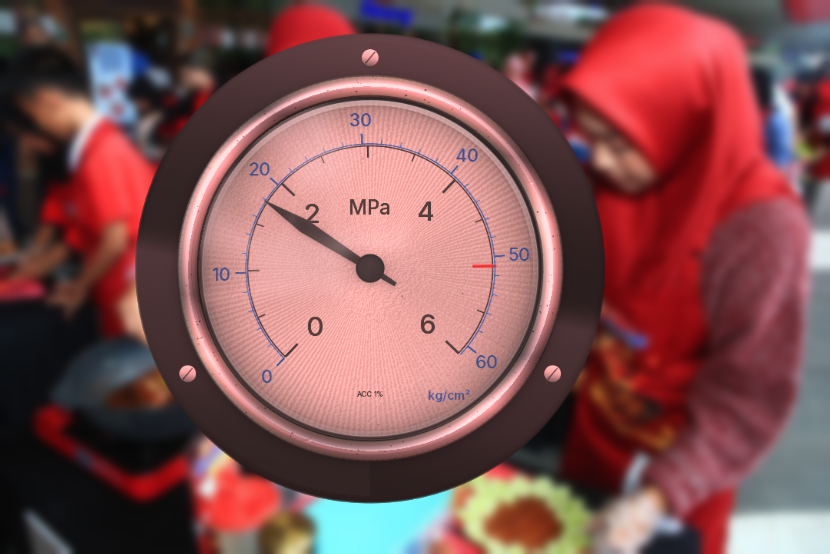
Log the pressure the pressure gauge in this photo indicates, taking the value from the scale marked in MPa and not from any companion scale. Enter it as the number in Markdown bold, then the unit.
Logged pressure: **1.75** MPa
